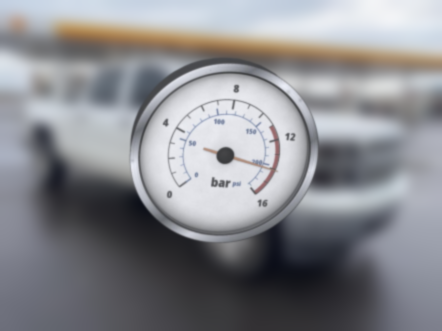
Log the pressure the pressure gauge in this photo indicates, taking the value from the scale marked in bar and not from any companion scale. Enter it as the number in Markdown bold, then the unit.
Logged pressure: **14** bar
